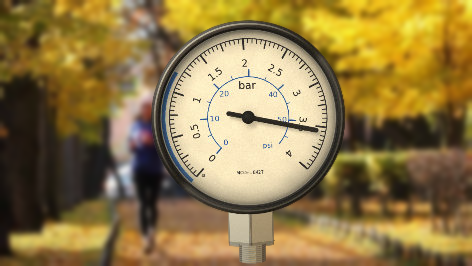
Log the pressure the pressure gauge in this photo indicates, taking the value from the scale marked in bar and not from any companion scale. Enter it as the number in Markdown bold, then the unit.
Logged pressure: **3.55** bar
